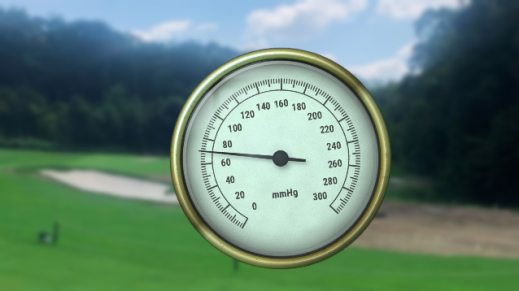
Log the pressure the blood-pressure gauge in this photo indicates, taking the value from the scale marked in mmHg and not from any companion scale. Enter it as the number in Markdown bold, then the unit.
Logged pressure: **70** mmHg
